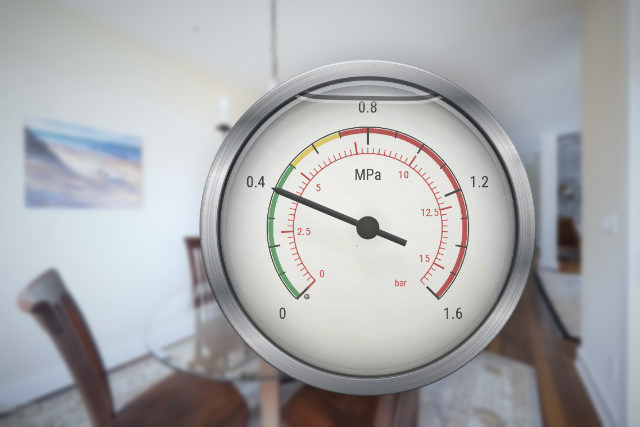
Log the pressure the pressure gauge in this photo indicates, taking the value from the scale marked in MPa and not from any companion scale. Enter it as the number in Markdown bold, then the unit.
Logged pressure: **0.4** MPa
